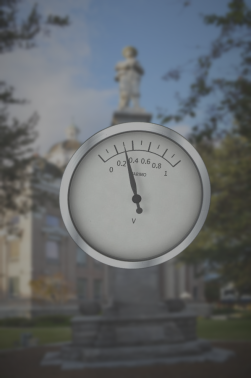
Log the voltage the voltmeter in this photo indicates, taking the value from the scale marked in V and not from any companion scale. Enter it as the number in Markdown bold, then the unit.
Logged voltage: **0.3** V
